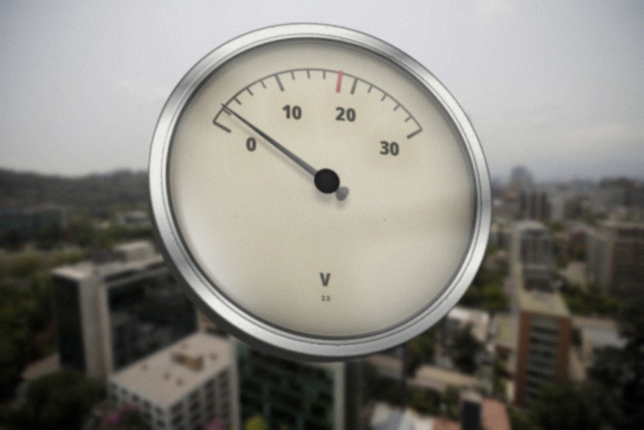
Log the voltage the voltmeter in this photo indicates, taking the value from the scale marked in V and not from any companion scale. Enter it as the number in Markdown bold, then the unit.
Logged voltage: **2** V
